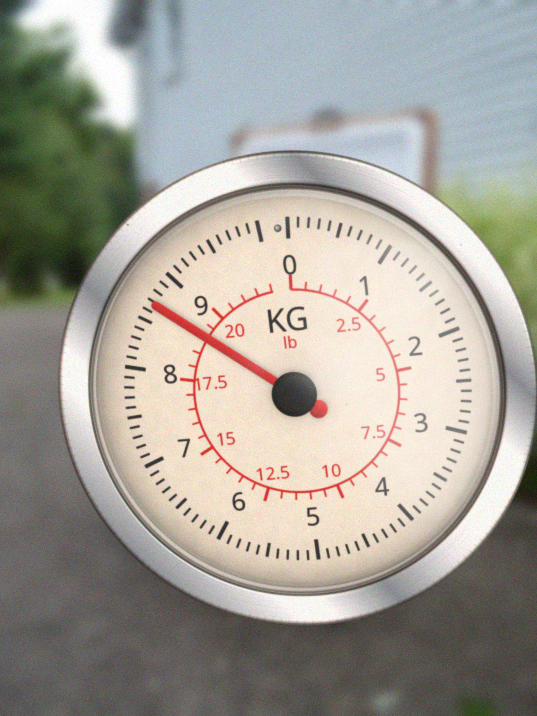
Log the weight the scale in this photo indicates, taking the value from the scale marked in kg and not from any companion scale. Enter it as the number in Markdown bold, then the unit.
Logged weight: **8.7** kg
